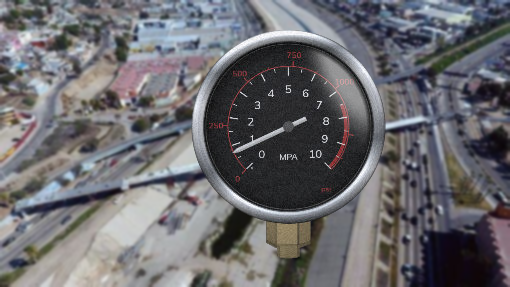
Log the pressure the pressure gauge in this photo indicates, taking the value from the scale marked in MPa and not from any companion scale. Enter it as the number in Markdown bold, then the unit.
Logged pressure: **0.75** MPa
